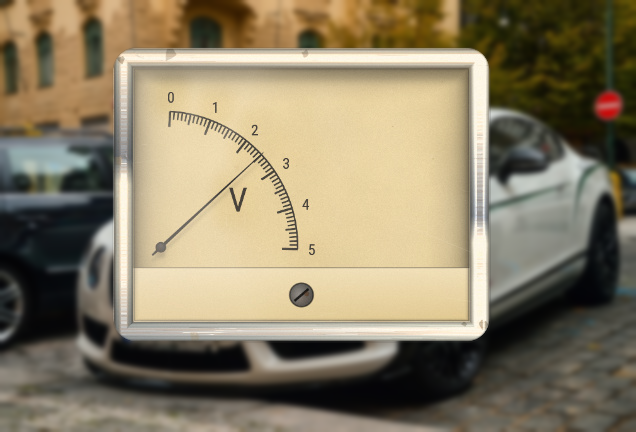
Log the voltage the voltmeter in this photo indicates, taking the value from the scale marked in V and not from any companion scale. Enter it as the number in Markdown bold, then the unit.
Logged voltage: **2.5** V
